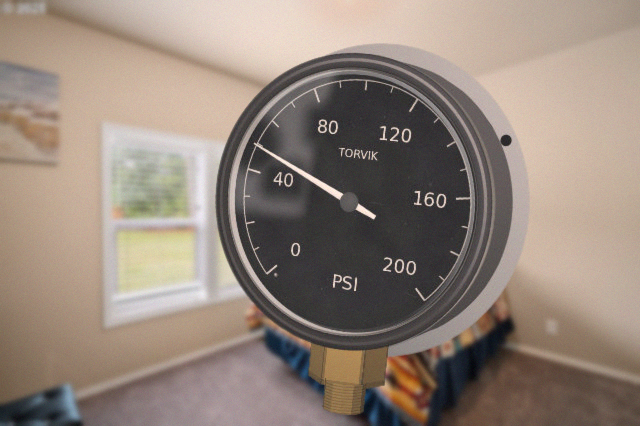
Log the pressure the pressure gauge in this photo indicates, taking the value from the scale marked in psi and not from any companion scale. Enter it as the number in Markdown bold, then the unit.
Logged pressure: **50** psi
